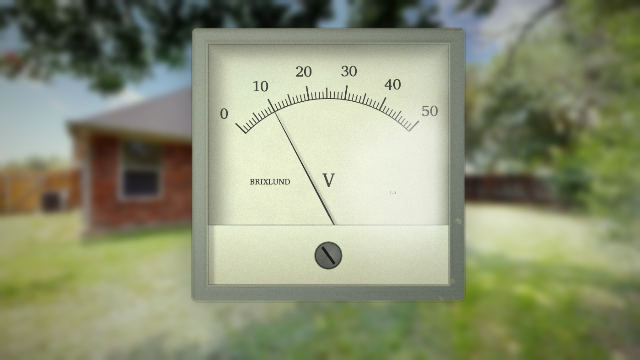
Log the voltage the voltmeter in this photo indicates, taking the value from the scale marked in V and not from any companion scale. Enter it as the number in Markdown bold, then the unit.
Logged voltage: **10** V
